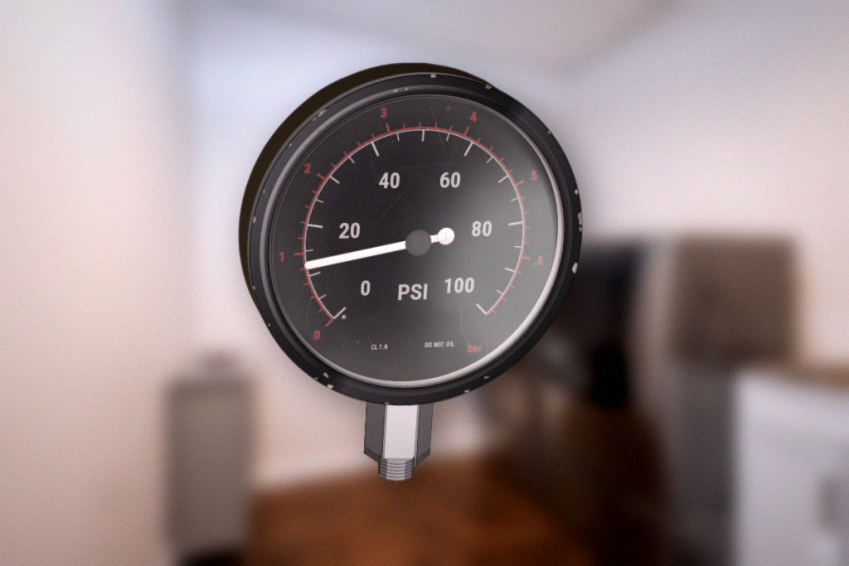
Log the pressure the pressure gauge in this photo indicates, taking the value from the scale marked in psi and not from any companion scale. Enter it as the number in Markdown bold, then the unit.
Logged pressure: **12.5** psi
